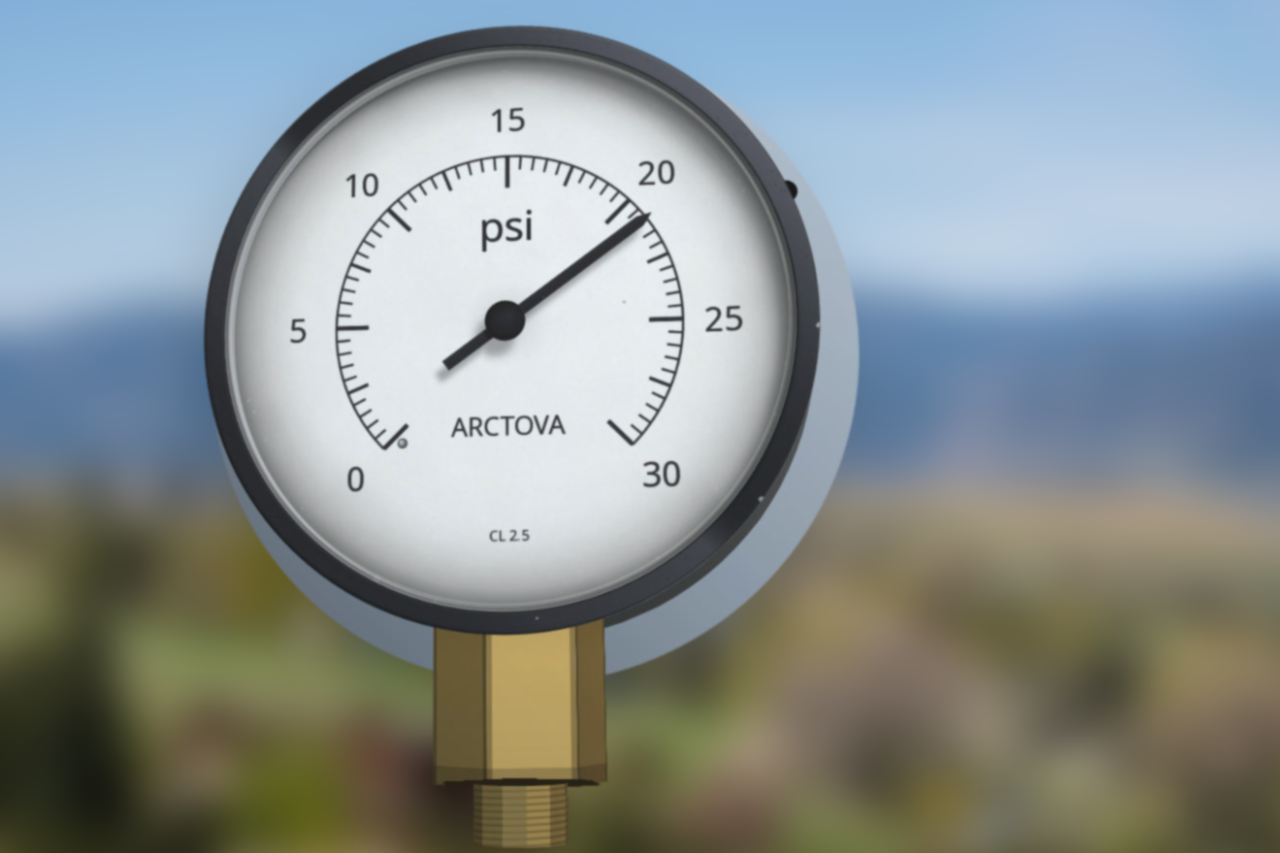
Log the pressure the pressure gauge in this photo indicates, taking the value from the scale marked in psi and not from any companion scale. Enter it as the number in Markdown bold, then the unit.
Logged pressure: **21** psi
